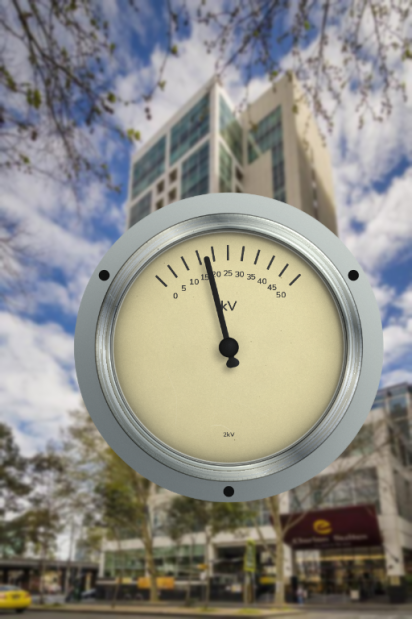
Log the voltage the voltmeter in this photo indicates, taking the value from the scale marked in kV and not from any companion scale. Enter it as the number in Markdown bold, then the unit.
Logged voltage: **17.5** kV
